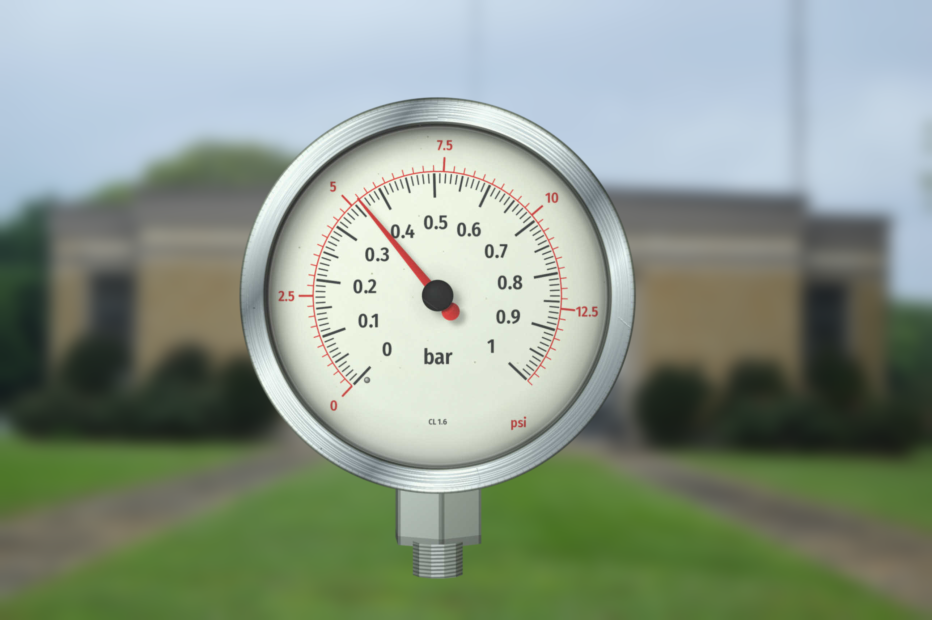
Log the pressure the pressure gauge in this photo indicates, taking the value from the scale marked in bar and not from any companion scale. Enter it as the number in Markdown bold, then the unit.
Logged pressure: **0.36** bar
